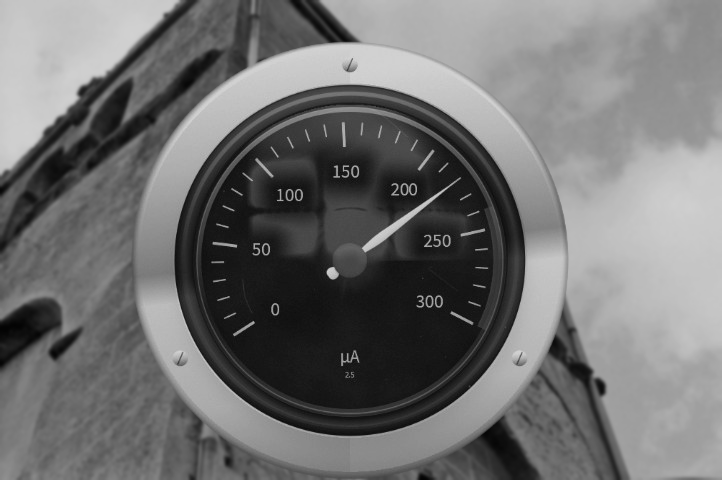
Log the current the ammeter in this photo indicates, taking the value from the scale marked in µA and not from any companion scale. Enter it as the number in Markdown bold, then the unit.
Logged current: **220** µA
